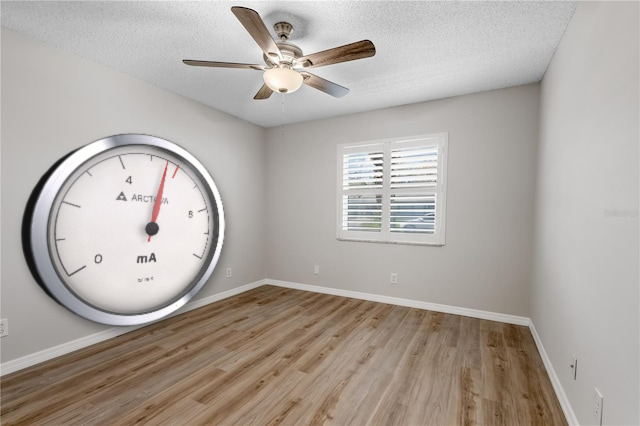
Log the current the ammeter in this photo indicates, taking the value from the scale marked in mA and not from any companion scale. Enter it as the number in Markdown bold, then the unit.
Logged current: **5.5** mA
